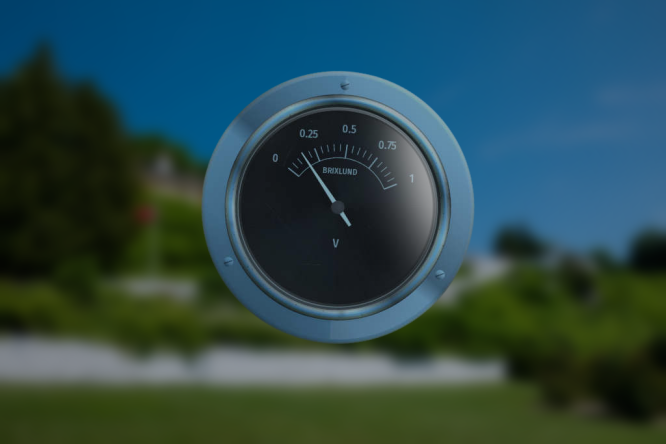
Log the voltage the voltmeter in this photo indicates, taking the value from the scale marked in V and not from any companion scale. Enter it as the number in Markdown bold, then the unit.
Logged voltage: **0.15** V
